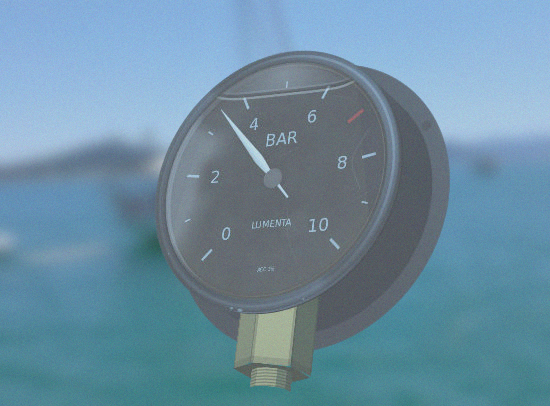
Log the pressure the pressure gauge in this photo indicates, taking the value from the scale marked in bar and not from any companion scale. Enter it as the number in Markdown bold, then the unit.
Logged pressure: **3.5** bar
